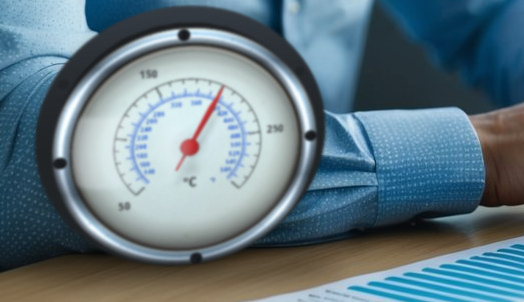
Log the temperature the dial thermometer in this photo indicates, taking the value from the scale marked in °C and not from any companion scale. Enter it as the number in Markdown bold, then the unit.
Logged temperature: **200** °C
